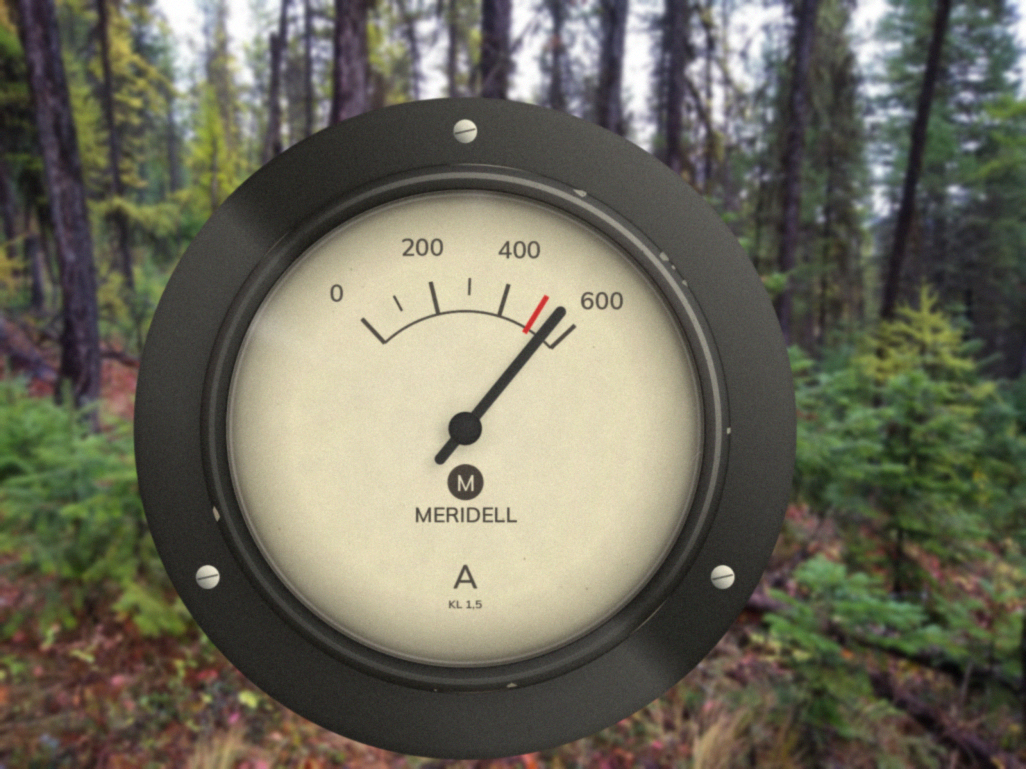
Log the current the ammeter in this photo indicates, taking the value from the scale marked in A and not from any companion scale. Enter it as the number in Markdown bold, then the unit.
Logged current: **550** A
